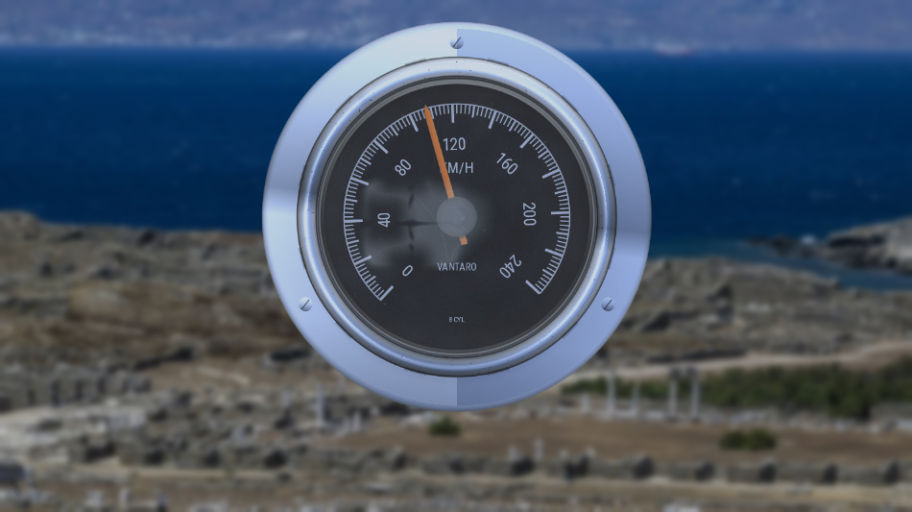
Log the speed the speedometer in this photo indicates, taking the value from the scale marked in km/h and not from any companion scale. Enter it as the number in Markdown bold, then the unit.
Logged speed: **108** km/h
